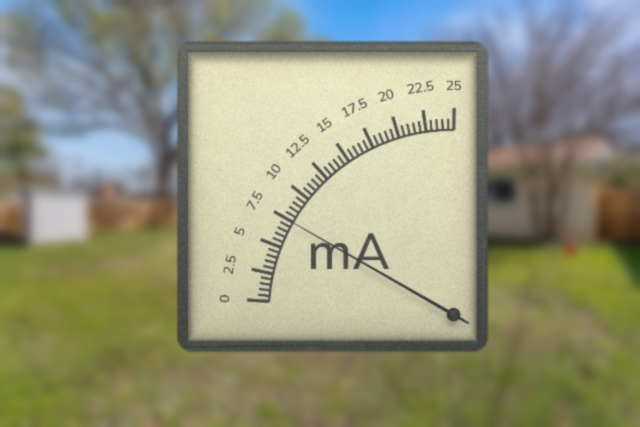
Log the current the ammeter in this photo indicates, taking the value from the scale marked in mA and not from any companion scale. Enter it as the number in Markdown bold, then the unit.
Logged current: **7.5** mA
